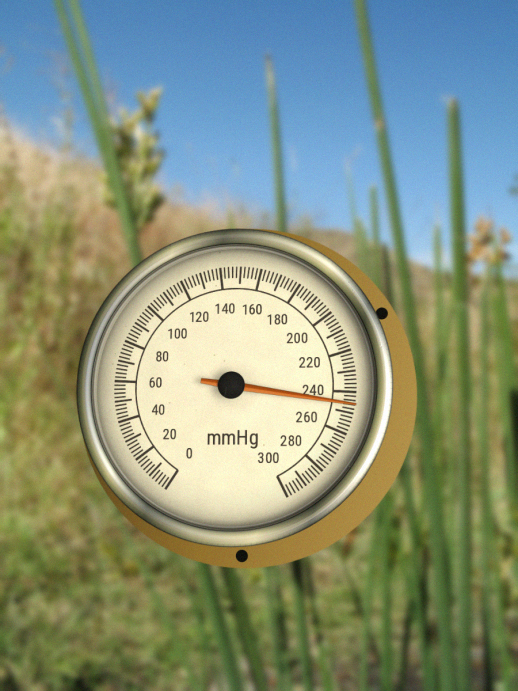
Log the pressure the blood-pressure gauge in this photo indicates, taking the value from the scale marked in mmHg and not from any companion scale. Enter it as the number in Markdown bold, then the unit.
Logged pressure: **246** mmHg
